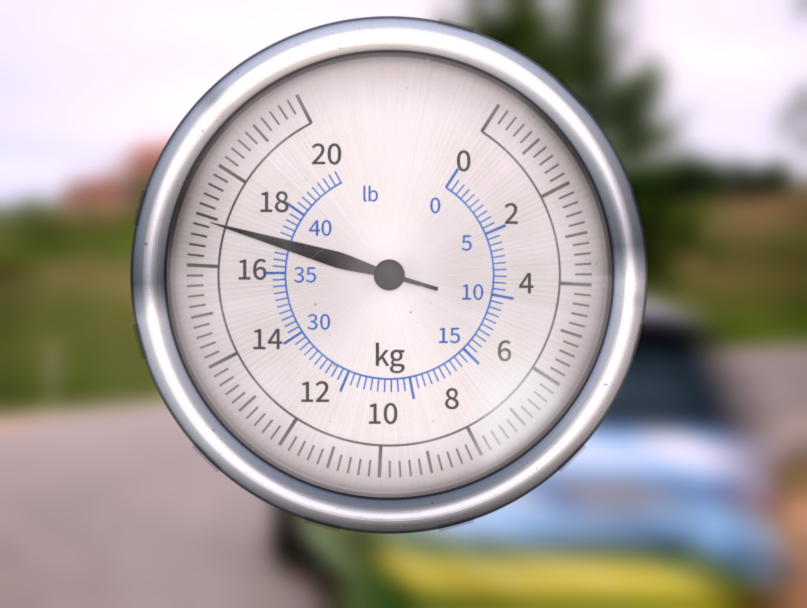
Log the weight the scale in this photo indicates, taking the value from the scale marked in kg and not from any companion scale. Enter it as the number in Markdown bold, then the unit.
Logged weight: **16.9** kg
